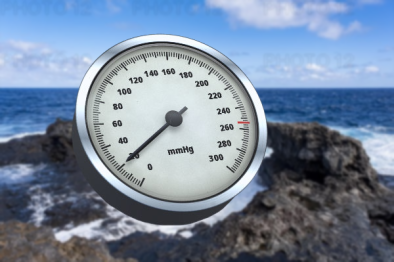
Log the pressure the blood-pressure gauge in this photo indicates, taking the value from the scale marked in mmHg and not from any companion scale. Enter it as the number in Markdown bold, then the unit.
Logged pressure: **20** mmHg
